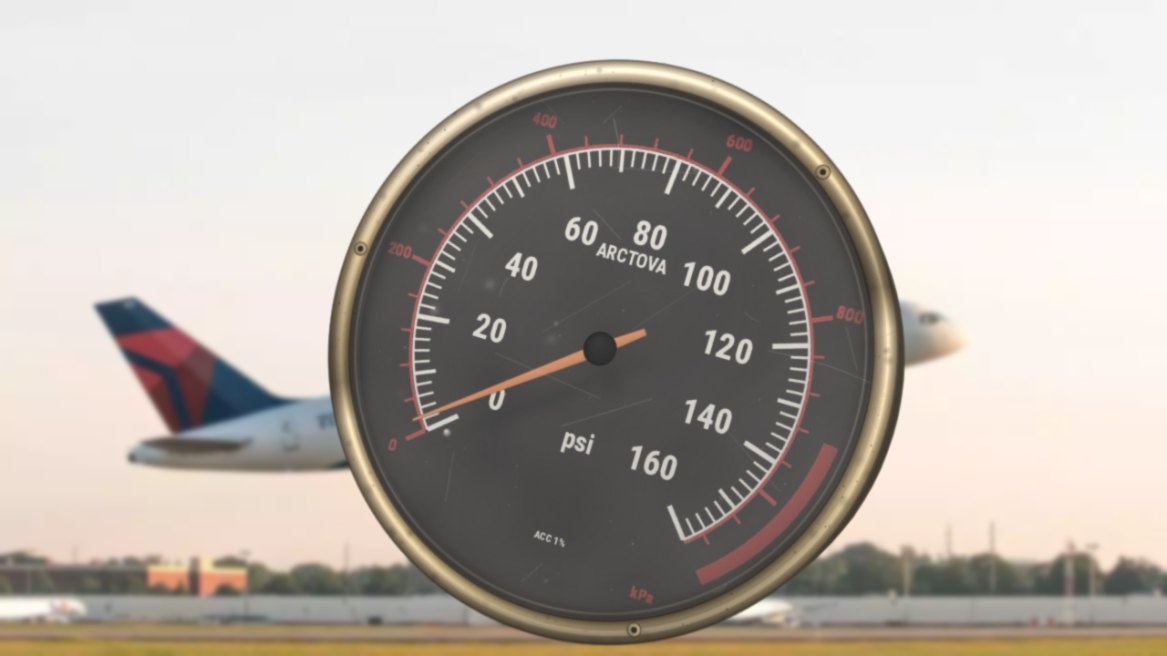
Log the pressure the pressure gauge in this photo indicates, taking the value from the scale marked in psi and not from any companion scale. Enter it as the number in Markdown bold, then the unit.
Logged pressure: **2** psi
